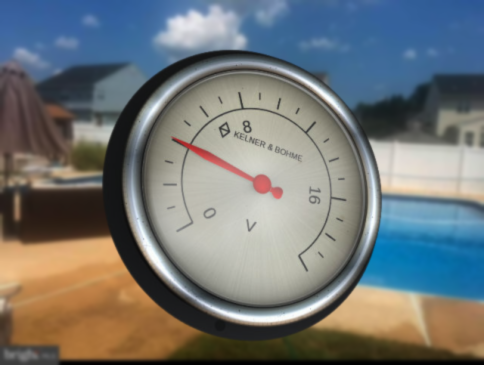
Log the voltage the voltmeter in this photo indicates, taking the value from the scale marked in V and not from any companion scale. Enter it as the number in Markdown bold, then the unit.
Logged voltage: **4** V
